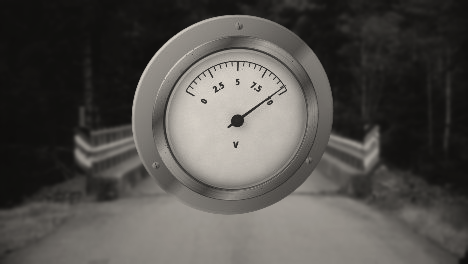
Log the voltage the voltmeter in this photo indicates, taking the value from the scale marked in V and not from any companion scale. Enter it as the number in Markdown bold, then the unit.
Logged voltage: **9.5** V
